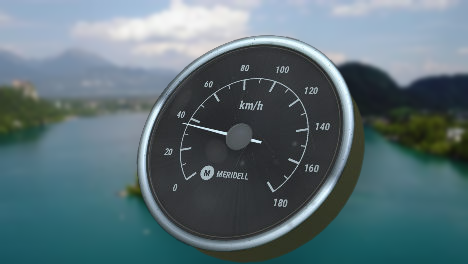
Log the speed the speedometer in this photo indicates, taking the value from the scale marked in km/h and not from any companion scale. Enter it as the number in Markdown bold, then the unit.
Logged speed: **35** km/h
